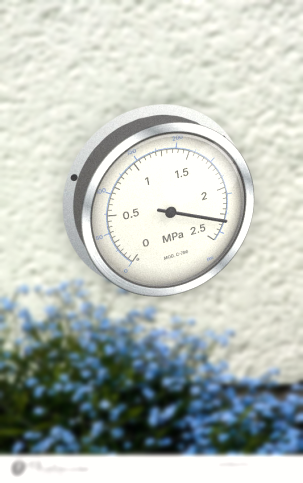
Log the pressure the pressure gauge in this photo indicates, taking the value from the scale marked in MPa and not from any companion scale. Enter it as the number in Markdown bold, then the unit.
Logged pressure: **2.3** MPa
